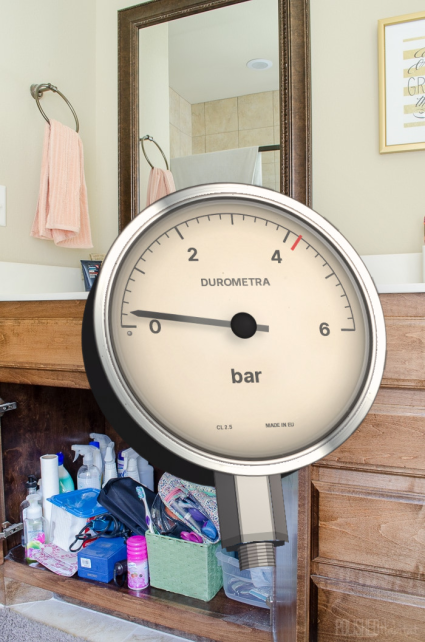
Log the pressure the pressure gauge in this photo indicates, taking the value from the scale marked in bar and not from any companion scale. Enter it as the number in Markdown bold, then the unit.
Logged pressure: **0.2** bar
